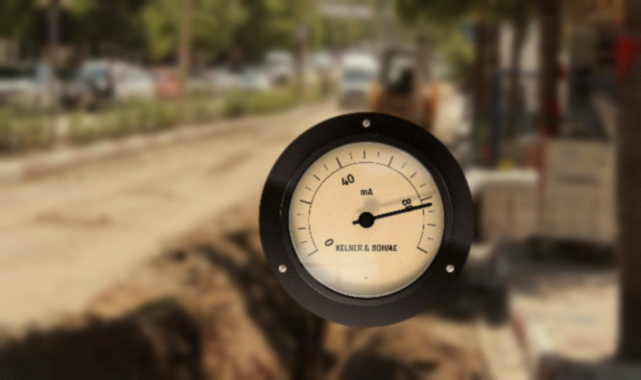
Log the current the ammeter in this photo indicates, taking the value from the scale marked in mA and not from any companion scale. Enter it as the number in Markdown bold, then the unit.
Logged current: **82.5** mA
